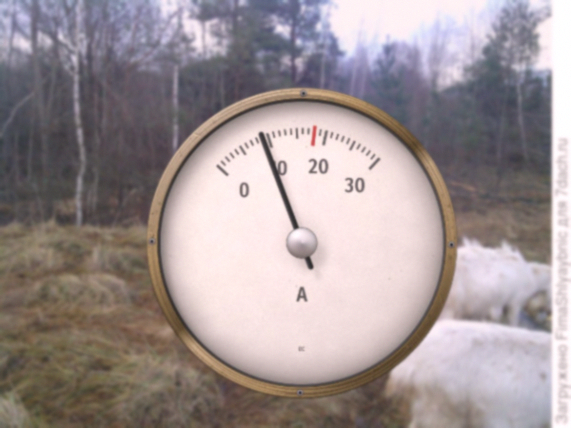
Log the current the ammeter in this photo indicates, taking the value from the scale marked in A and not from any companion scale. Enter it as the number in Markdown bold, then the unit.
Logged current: **9** A
